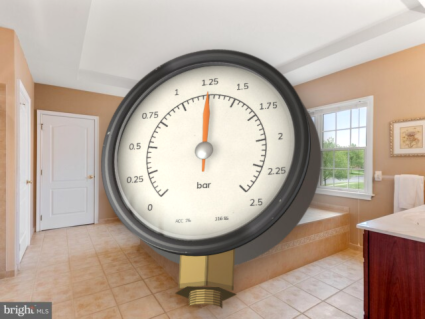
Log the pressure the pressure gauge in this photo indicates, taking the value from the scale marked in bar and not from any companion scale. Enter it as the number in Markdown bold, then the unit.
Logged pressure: **1.25** bar
